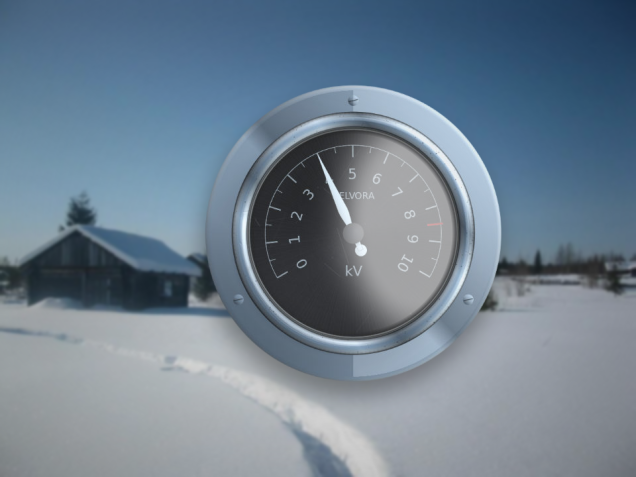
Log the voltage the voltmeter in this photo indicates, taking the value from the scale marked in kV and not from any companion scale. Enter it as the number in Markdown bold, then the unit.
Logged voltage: **4** kV
